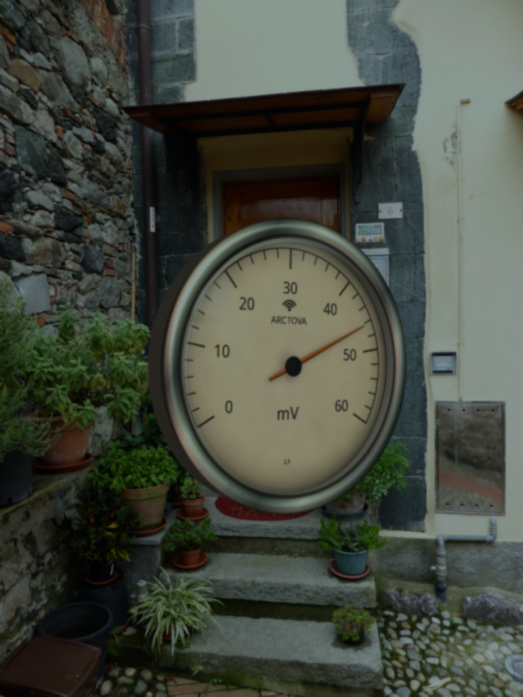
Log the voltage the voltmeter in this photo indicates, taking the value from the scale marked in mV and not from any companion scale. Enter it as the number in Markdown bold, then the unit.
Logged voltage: **46** mV
